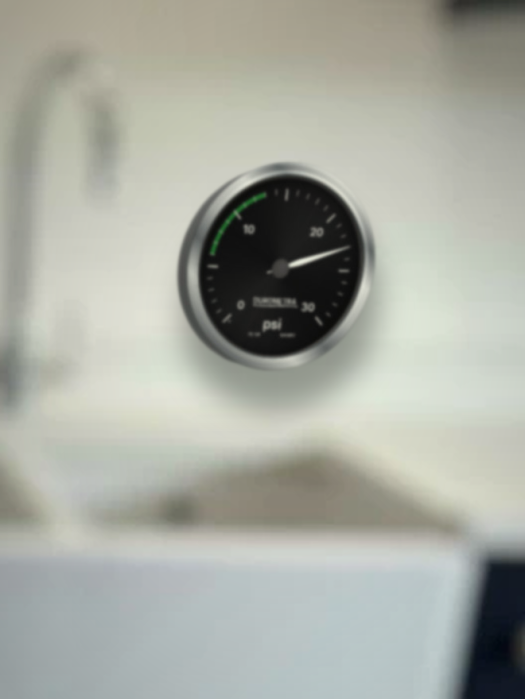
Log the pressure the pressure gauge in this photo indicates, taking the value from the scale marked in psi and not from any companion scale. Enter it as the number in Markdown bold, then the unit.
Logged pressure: **23** psi
